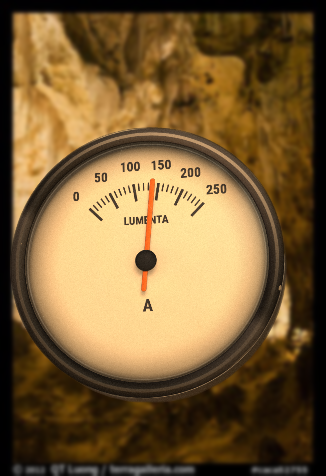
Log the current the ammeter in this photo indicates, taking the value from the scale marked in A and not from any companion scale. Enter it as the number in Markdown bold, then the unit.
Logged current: **140** A
